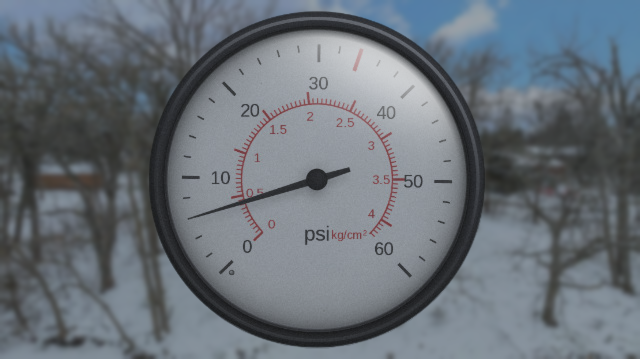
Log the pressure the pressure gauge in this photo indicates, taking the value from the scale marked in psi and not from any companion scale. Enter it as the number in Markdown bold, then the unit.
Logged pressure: **6** psi
